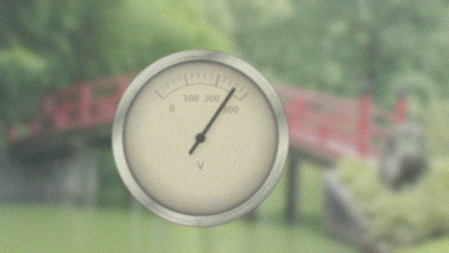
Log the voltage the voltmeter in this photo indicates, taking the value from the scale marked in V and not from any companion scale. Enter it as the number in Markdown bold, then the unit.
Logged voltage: **260** V
